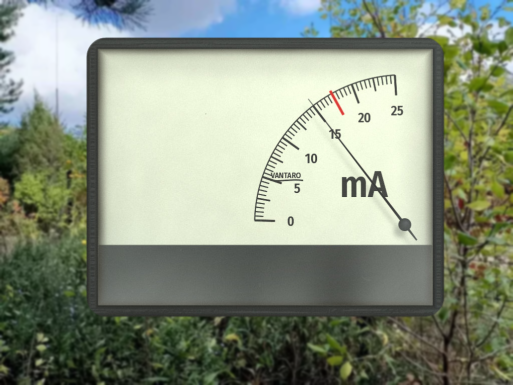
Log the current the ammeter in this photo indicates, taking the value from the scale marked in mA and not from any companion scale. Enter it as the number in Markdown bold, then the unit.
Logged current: **15** mA
